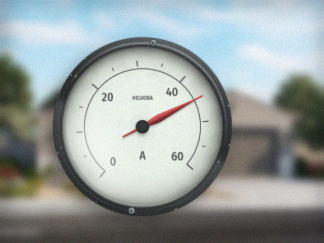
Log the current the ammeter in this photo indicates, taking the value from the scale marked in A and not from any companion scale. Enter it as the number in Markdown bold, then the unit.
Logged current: **45** A
